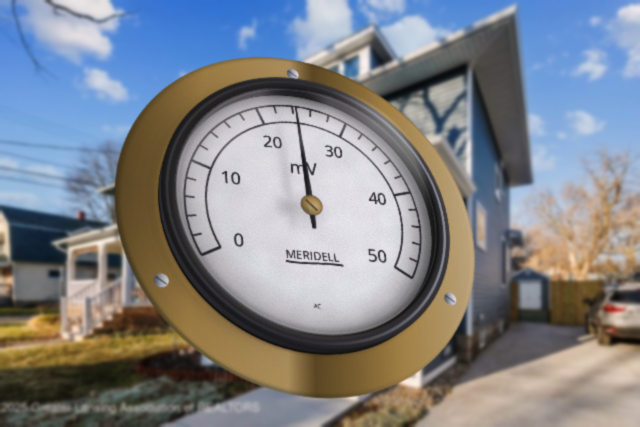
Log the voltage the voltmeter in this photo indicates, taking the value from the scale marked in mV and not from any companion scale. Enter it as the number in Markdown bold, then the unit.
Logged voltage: **24** mV
